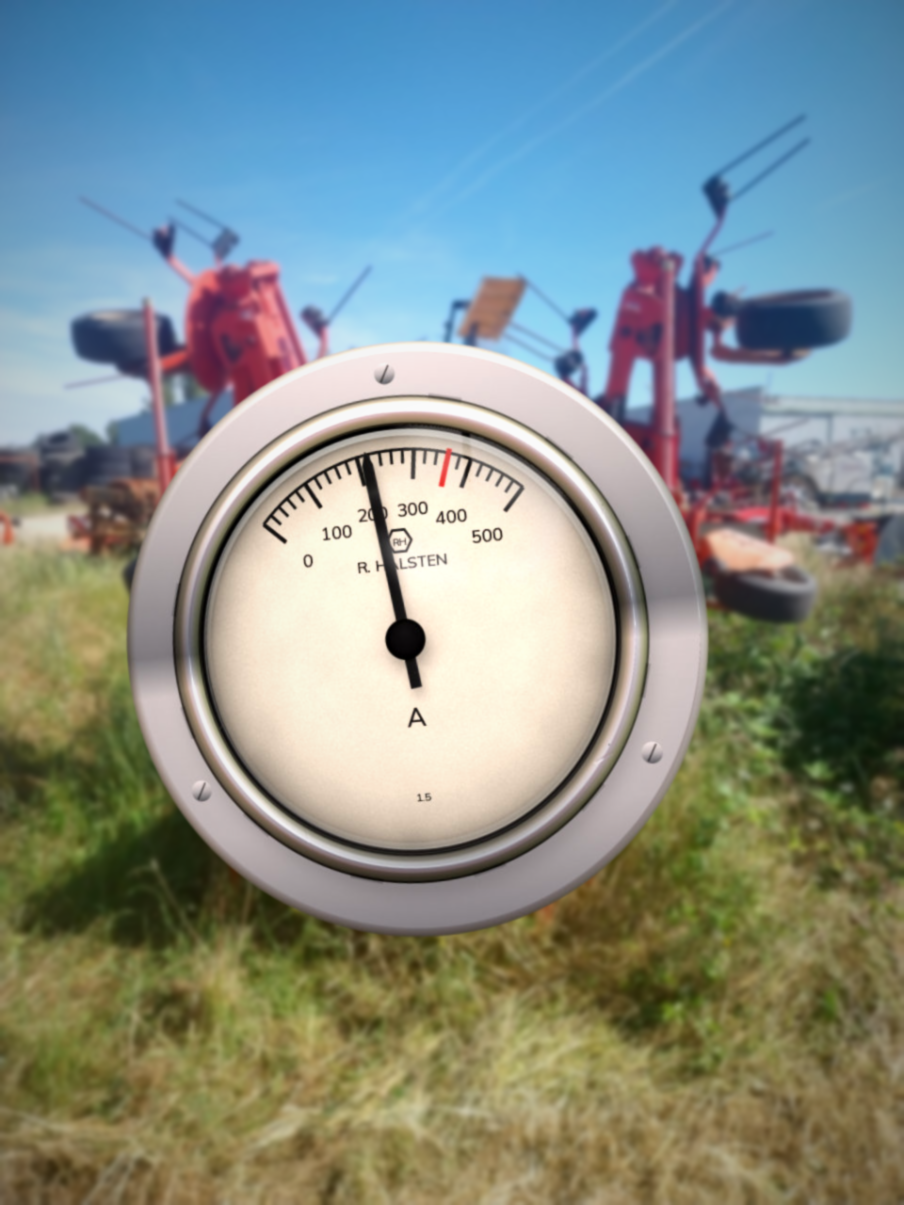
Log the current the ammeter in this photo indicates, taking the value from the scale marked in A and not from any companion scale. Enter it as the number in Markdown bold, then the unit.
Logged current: **220** A
